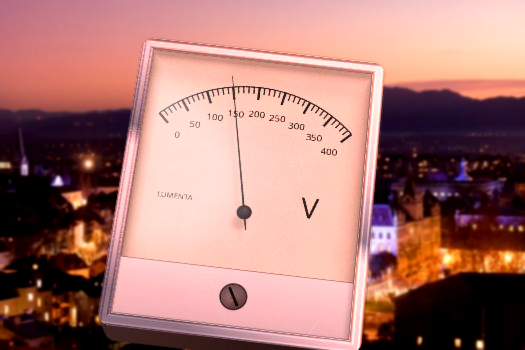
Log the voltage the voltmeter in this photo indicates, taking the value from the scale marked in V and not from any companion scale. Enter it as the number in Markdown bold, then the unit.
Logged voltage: **150** V
